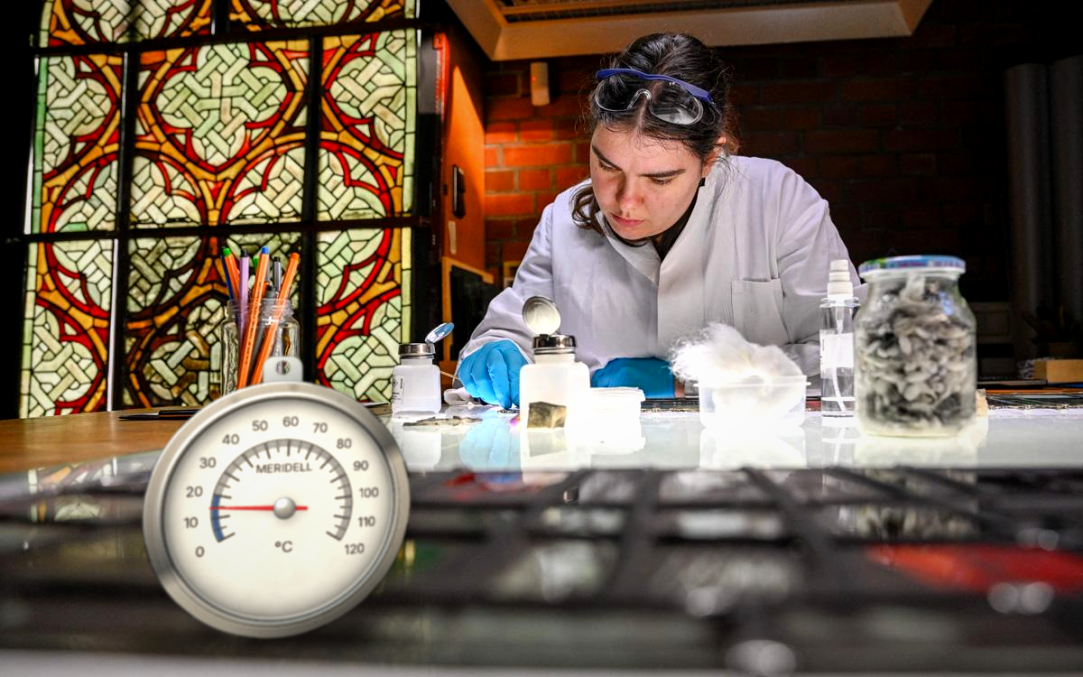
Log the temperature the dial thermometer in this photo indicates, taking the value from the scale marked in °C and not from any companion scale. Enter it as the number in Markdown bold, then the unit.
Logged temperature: **15** °C
